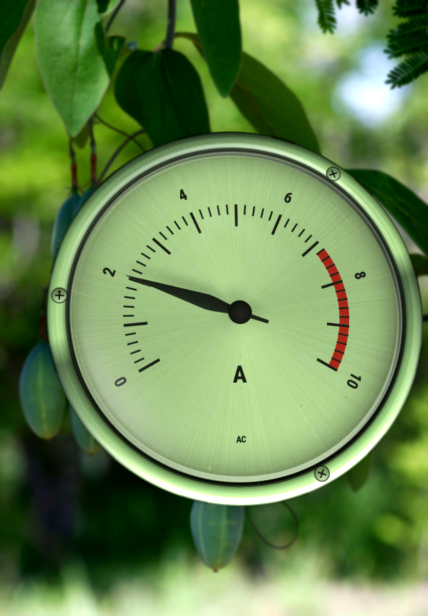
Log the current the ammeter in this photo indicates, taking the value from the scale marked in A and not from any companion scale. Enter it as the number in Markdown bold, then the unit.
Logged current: **2** A
